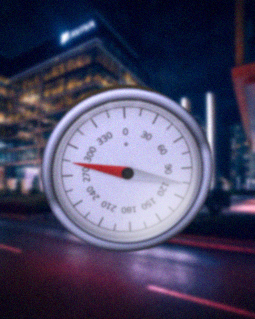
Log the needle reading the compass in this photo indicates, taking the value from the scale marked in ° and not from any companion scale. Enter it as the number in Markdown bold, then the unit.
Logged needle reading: **285** °
